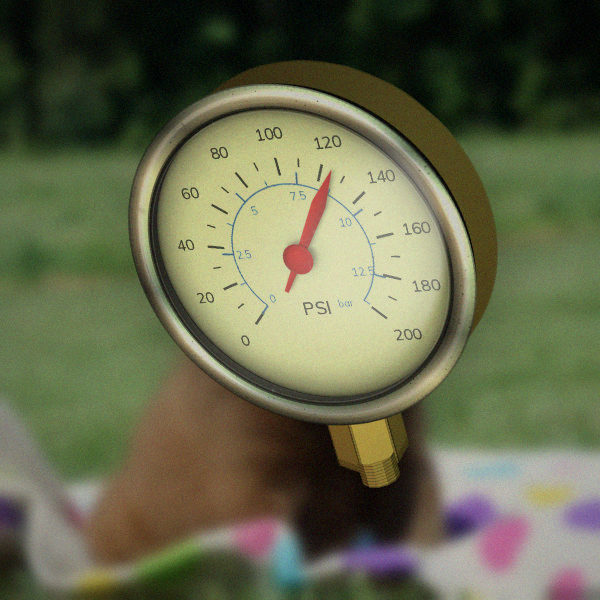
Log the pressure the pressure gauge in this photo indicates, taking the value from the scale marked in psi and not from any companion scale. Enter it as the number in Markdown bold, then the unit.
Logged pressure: **125** psi
